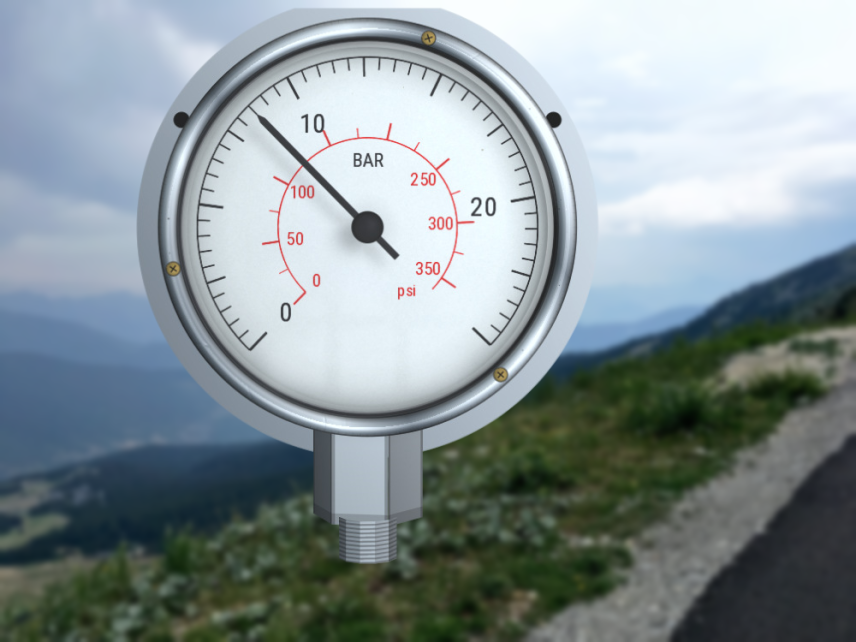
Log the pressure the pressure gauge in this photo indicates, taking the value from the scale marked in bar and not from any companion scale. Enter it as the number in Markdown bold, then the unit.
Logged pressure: **8.5** bar
